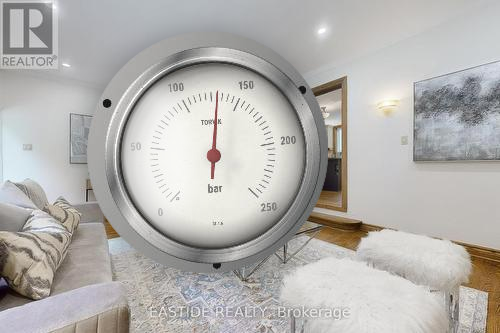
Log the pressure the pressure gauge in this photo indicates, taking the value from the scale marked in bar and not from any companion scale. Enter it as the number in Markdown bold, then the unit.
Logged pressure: **130** bar
